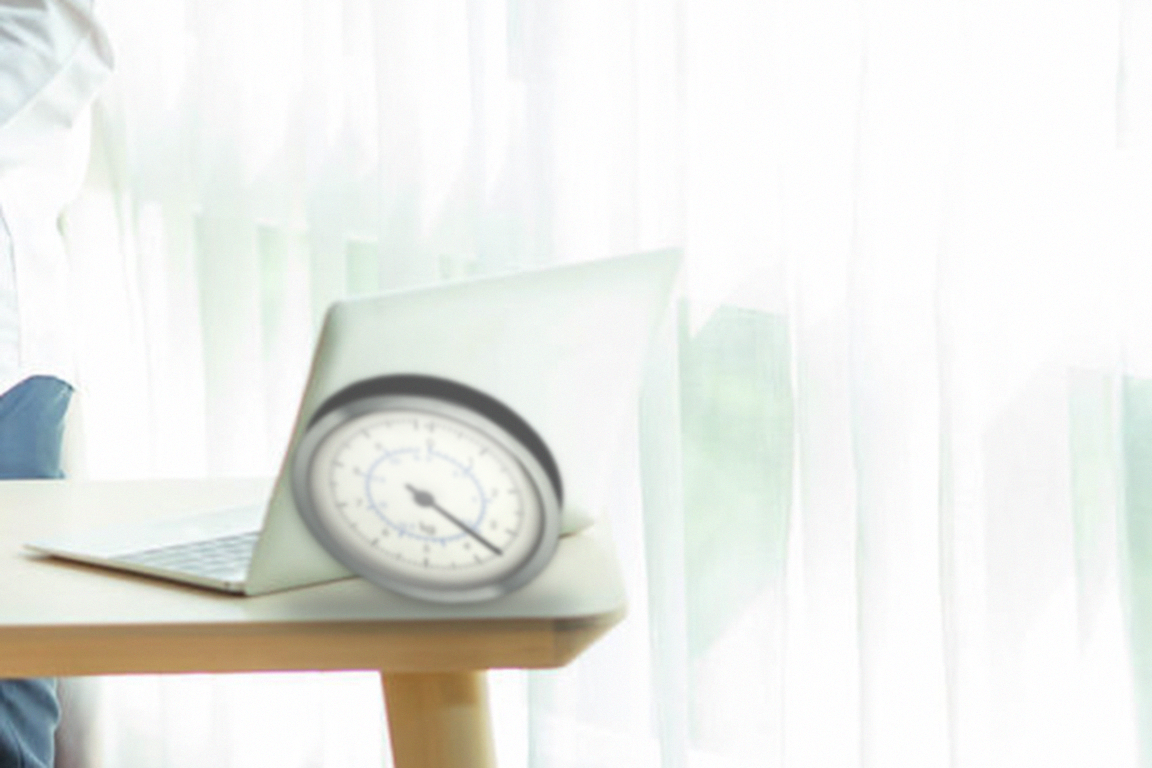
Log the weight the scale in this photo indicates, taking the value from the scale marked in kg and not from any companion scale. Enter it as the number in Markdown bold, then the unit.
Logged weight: **3.5** kg
